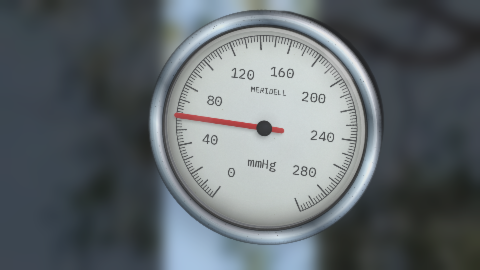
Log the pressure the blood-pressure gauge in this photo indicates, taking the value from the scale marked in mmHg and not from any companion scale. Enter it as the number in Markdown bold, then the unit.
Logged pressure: **60** mmHg
